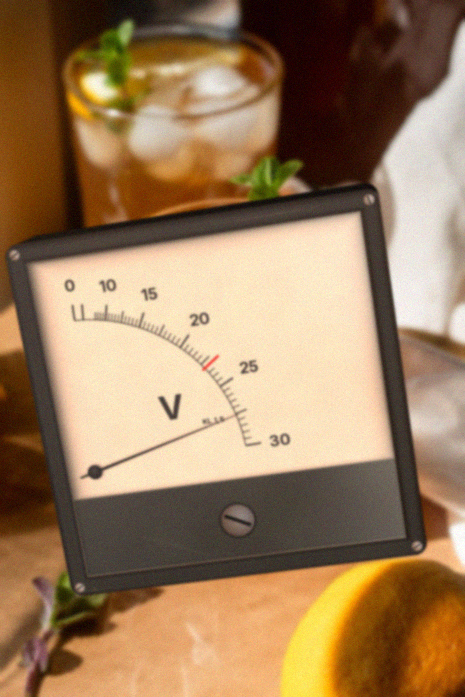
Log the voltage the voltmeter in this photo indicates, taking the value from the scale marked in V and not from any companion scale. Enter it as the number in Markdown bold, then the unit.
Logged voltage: **27.5** V
